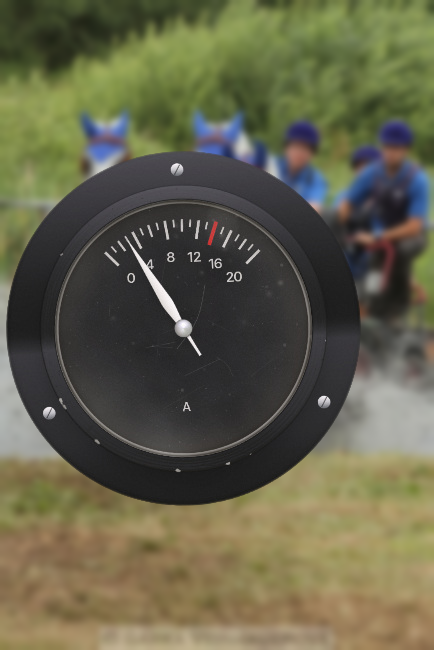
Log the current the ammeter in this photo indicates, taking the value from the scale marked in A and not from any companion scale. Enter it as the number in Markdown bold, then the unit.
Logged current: **3** A
